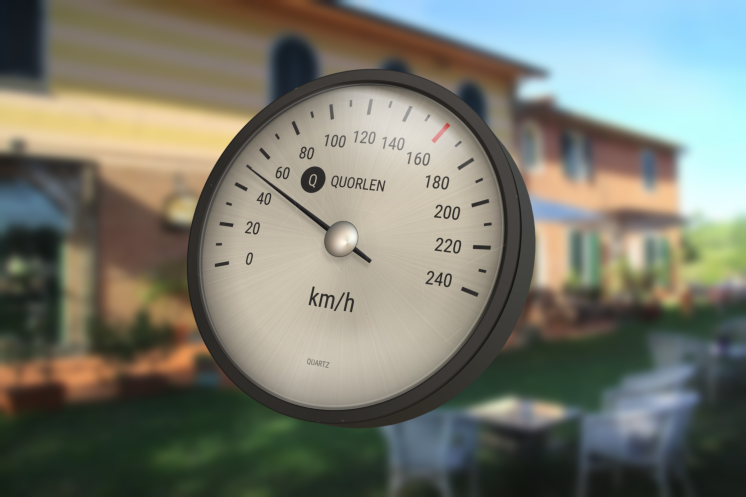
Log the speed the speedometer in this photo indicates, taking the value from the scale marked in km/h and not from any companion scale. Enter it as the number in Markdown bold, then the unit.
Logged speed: **50** km/h
